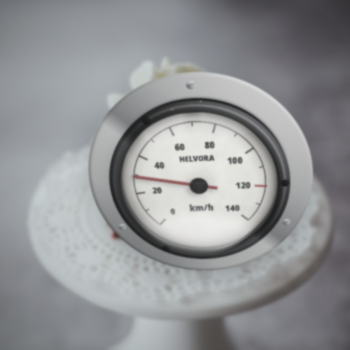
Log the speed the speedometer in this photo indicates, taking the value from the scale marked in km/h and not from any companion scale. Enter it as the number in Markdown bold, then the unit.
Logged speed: **30** km/h
